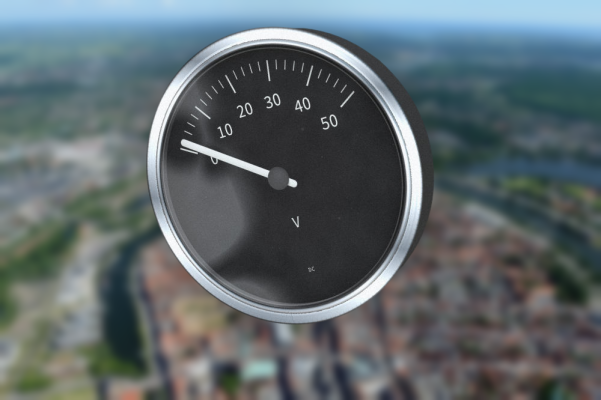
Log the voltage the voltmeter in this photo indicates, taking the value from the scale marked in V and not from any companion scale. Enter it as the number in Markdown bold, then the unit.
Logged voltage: **2** V
